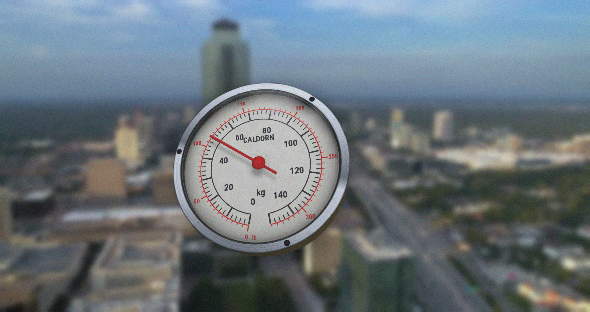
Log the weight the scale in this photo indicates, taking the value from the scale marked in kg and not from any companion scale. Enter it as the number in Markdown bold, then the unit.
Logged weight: **50** kg
